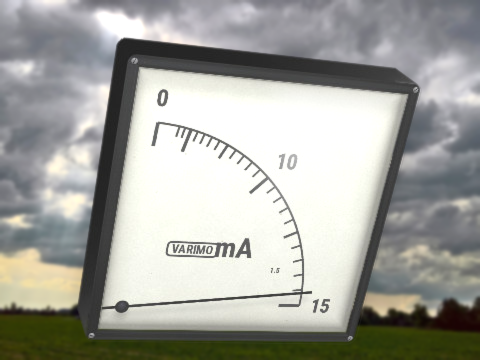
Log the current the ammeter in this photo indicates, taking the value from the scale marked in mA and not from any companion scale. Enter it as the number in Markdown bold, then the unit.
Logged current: **14.5** mA
